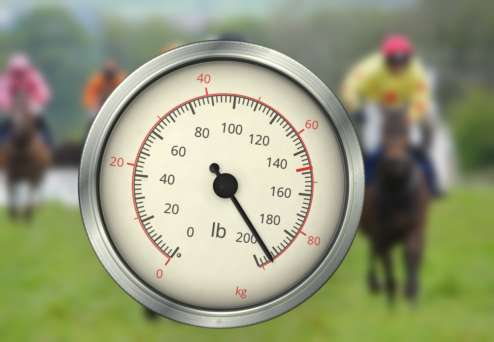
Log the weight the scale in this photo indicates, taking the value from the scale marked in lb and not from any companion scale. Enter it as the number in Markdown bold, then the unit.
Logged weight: **194** lb
